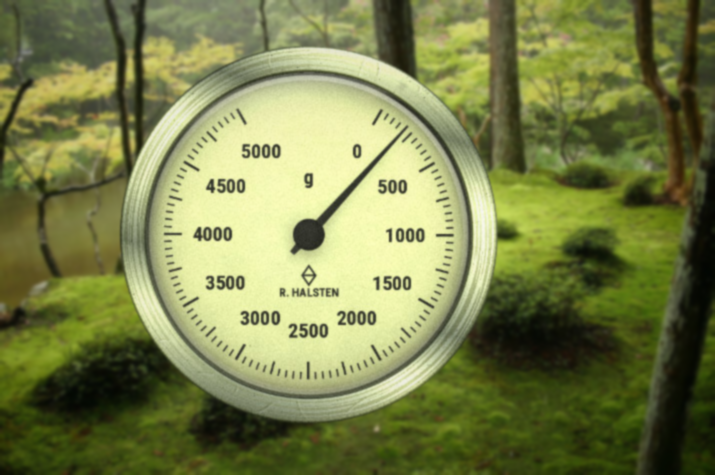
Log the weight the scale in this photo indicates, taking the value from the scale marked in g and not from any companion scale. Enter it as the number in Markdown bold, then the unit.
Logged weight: **200** g
